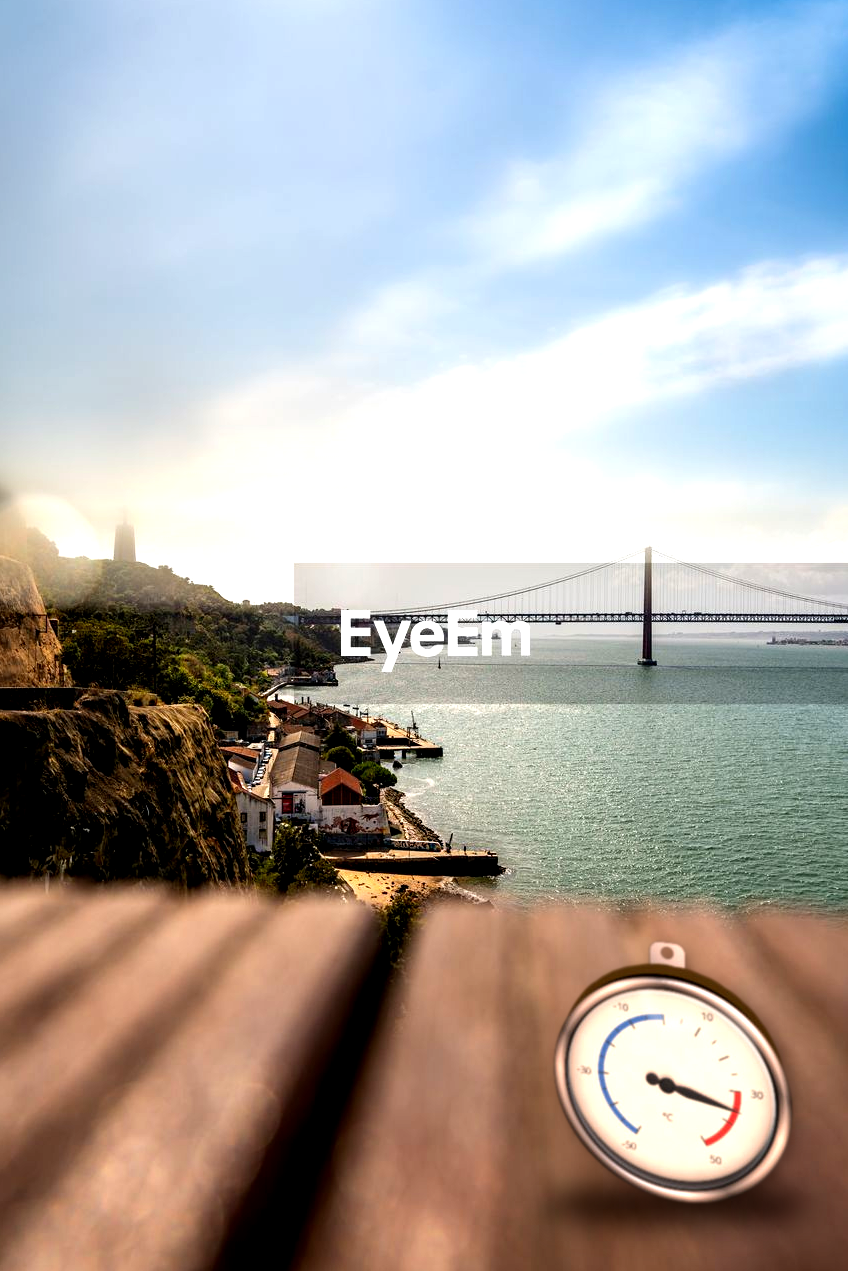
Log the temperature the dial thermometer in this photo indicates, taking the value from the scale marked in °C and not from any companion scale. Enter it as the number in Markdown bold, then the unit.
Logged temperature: **35** °C
